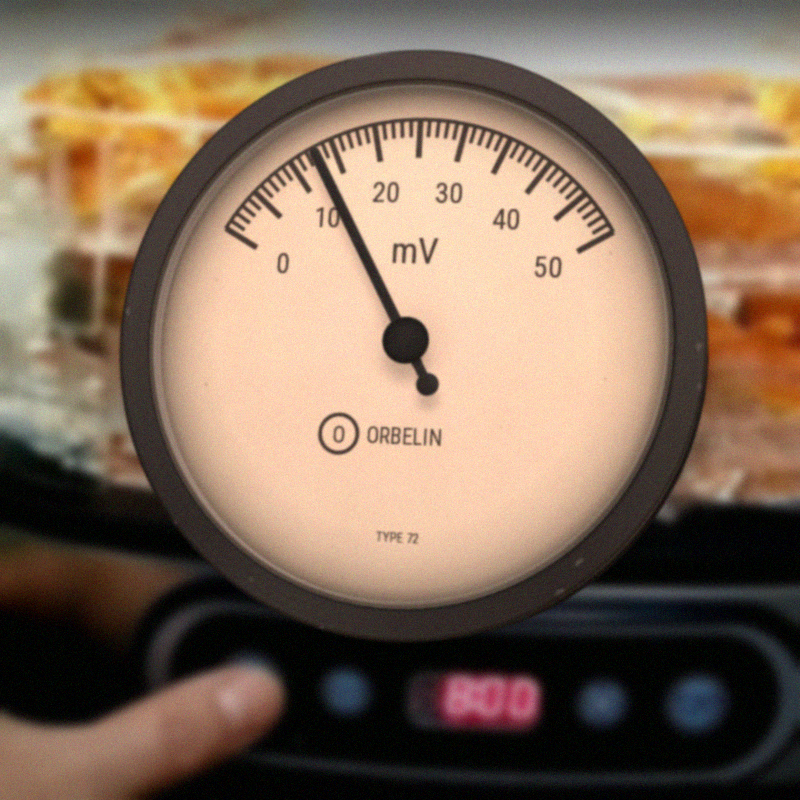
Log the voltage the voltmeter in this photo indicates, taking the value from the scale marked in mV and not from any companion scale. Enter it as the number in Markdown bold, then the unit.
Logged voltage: **13** mV
